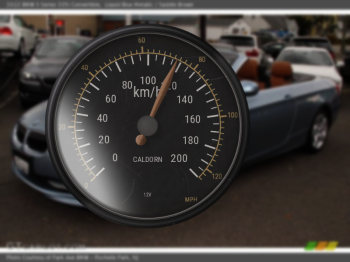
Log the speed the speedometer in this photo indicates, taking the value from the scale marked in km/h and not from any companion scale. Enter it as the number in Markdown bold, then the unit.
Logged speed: **117.5** km/h
